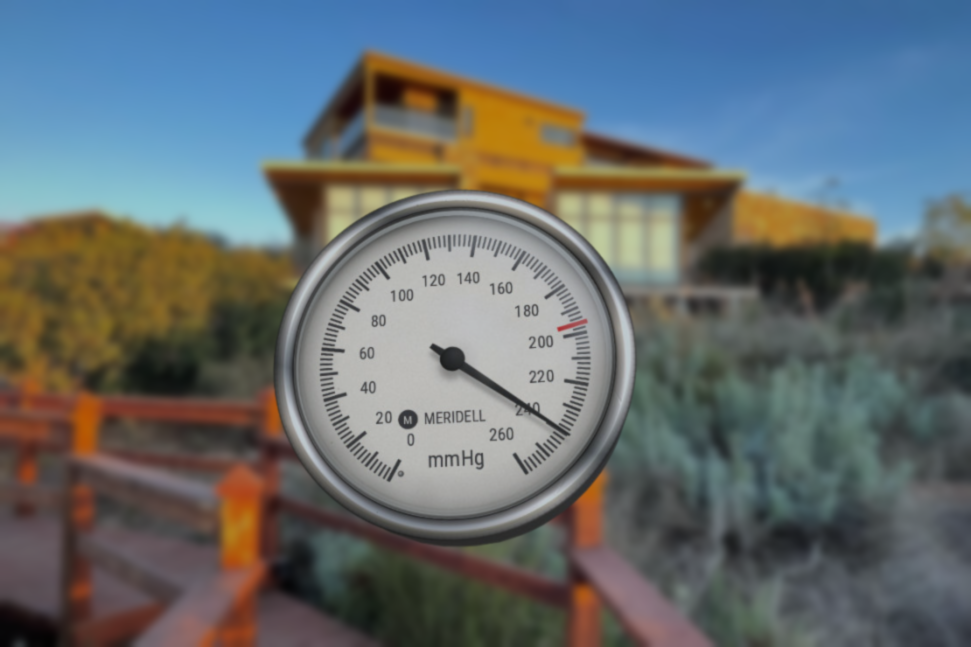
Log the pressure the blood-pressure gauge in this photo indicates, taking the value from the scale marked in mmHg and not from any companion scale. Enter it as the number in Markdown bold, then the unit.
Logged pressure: **240** mmHg
